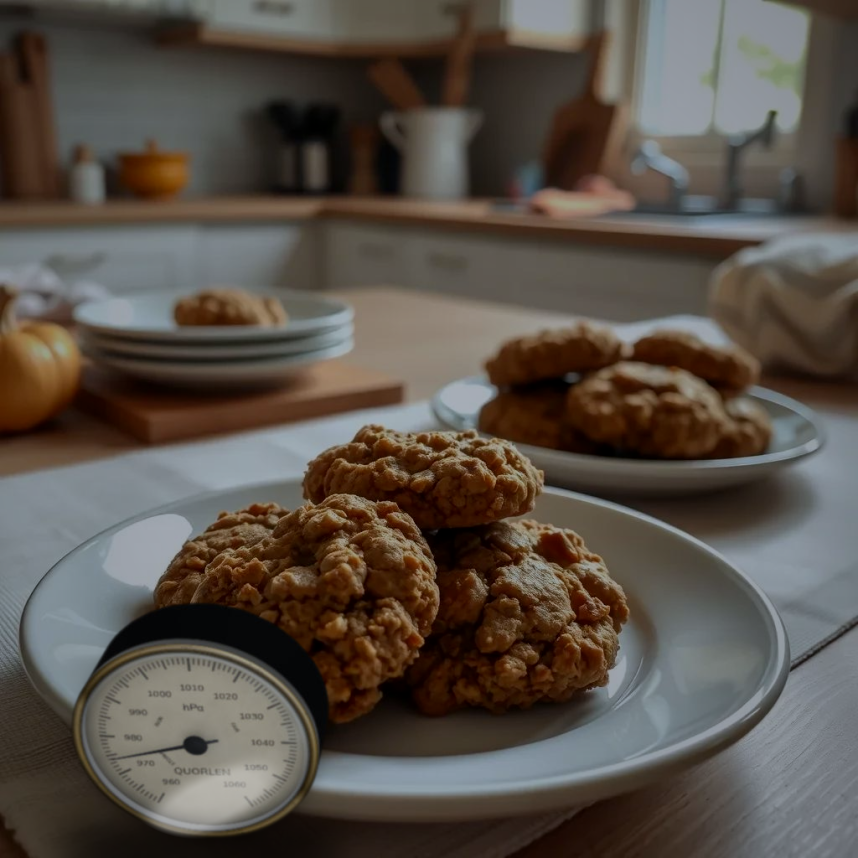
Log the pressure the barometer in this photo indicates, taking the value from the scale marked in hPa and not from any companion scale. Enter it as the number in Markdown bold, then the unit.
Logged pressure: **975** hPa
